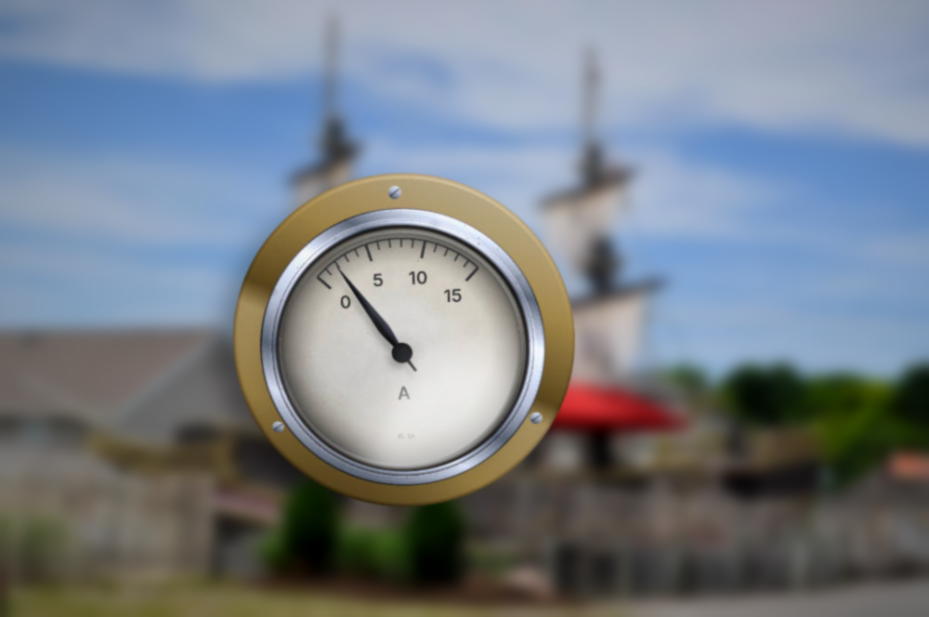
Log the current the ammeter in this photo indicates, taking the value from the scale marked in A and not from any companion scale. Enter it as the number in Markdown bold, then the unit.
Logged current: **2** A
